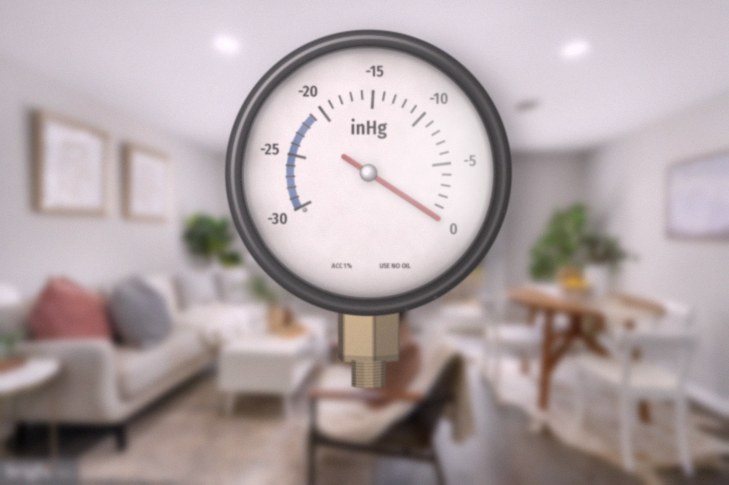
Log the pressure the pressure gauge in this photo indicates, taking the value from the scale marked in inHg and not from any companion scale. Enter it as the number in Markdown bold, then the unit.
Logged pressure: **0** inHg
